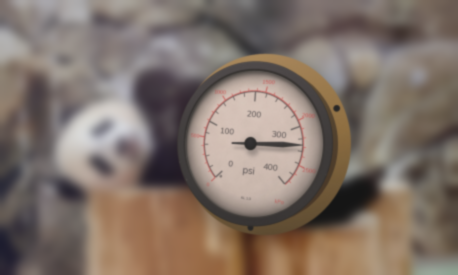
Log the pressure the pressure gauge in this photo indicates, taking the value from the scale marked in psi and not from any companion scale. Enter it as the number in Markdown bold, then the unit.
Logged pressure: **330** psi
